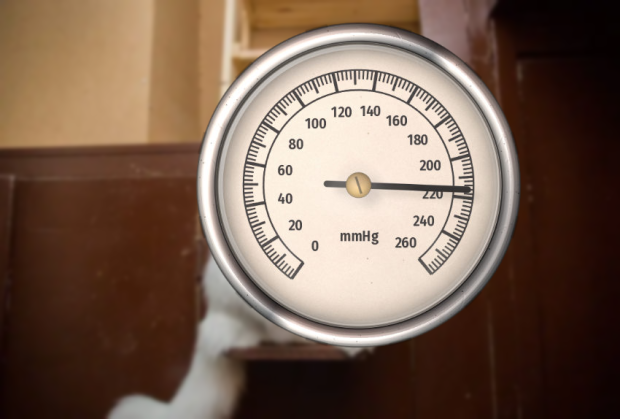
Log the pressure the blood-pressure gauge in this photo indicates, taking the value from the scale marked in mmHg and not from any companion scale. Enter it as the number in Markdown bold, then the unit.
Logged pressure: **216** mmHg
